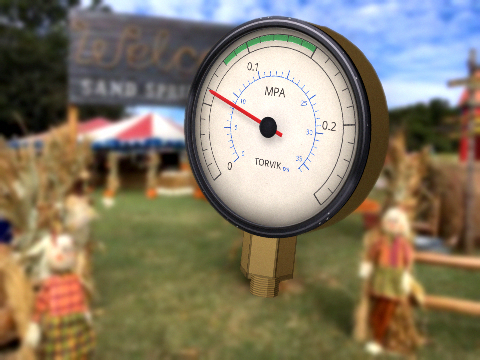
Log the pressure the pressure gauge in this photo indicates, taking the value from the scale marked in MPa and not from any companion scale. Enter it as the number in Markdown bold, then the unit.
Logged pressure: **0.06** MPa
